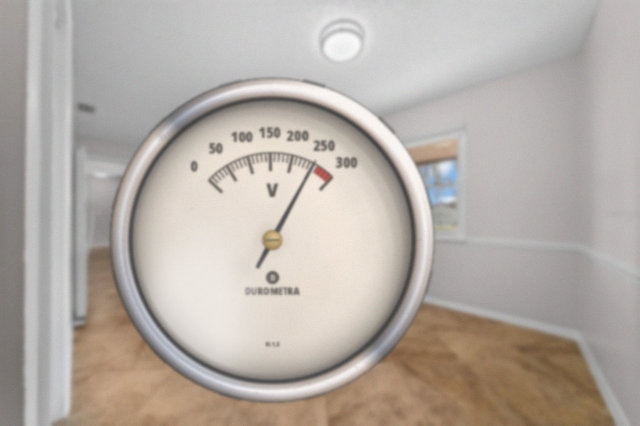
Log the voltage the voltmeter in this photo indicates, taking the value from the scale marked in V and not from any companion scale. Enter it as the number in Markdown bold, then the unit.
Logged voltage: **250** V
